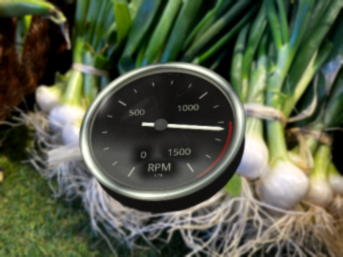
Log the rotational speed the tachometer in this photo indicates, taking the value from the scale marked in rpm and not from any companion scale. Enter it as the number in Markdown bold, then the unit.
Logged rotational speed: **1250** rpm
